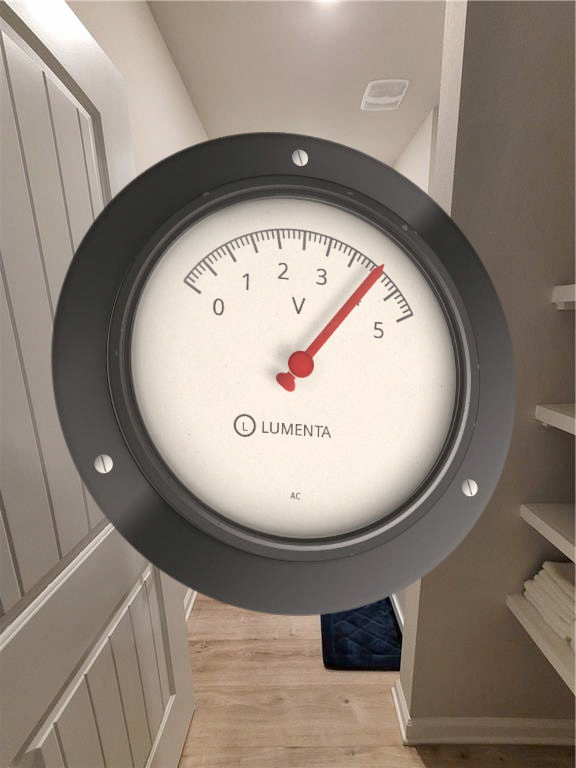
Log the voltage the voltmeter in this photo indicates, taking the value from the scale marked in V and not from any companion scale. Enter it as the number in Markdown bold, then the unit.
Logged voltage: **4** V
